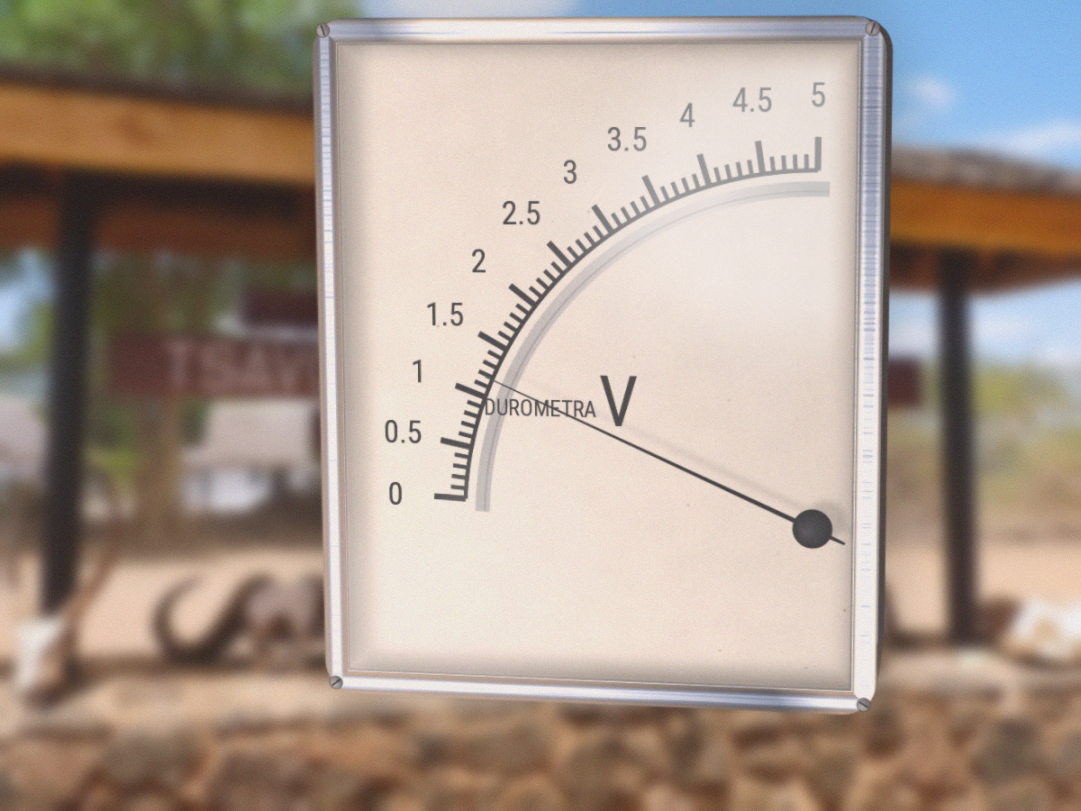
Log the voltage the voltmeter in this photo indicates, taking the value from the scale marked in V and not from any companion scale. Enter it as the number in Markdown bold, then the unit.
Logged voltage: **1.2** V
